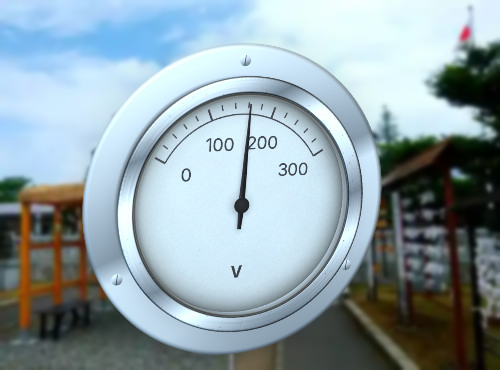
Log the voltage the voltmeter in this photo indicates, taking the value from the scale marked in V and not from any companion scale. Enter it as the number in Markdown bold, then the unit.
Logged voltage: **160** V
